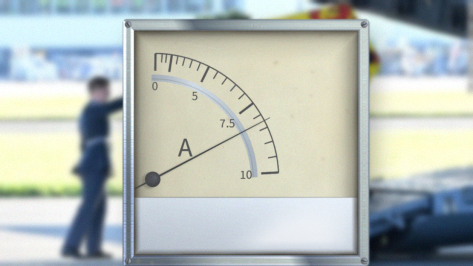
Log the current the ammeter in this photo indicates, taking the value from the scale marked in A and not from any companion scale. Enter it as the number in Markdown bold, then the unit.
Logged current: **8.25** A
